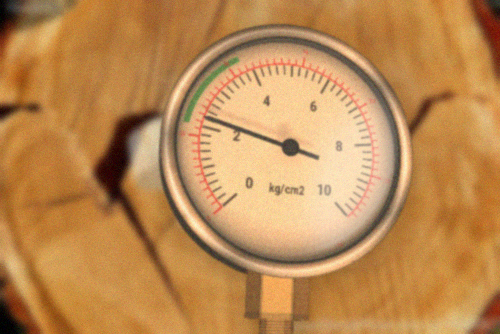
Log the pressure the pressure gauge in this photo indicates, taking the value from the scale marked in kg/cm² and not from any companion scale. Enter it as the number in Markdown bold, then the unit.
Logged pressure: **2.2** kg/cm²
